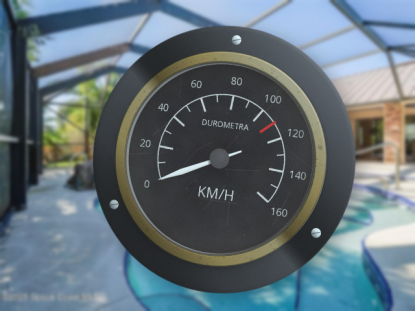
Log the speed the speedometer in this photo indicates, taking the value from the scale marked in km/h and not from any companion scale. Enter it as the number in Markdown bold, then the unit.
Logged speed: **0** km/h
